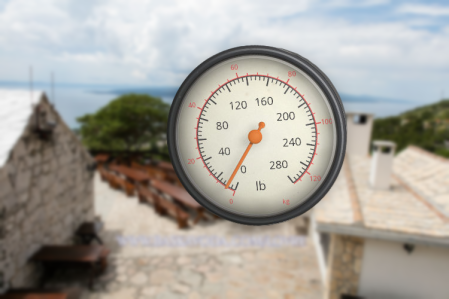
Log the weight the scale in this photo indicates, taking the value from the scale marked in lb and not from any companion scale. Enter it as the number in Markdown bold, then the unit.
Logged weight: **8** lb
